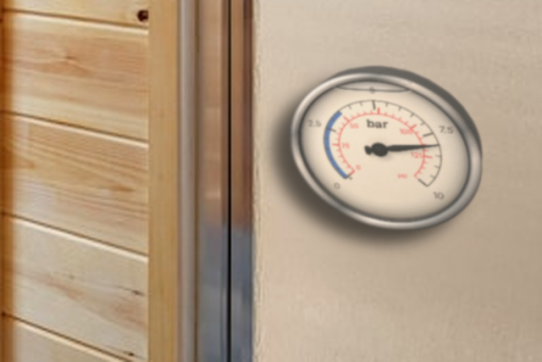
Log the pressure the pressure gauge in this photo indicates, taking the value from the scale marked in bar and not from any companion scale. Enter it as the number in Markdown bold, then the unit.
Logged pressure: **8** bar
